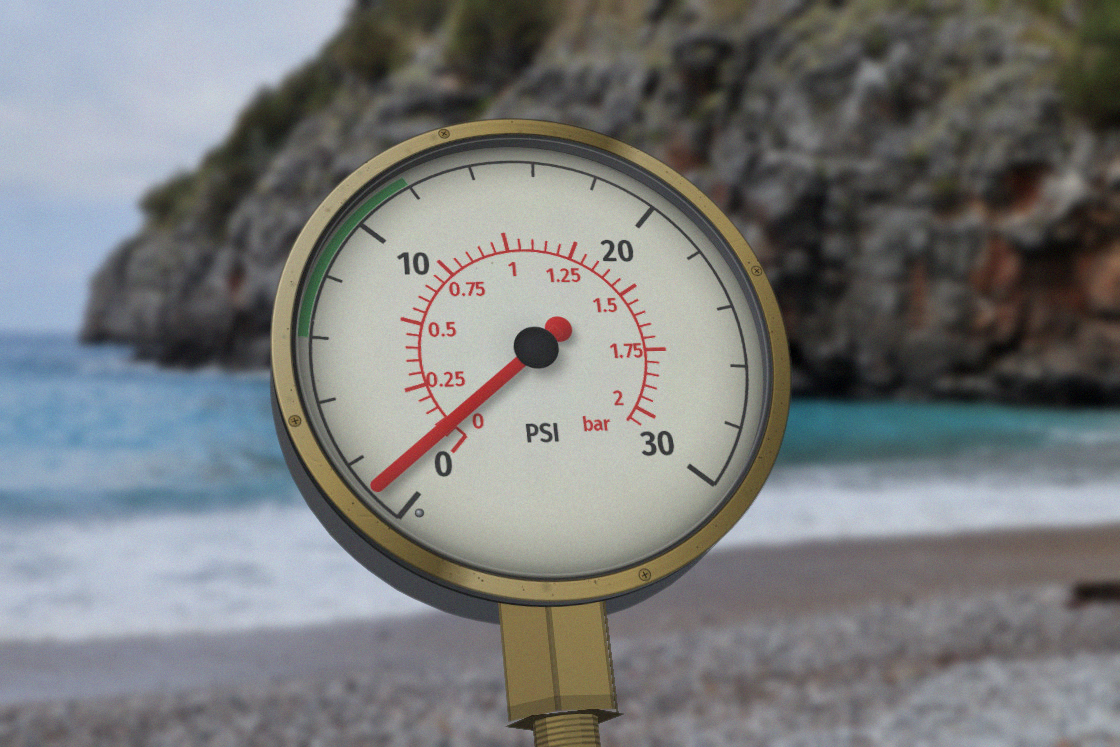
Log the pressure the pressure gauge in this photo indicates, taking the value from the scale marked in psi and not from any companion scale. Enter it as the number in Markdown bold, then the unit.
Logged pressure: **1** psi
